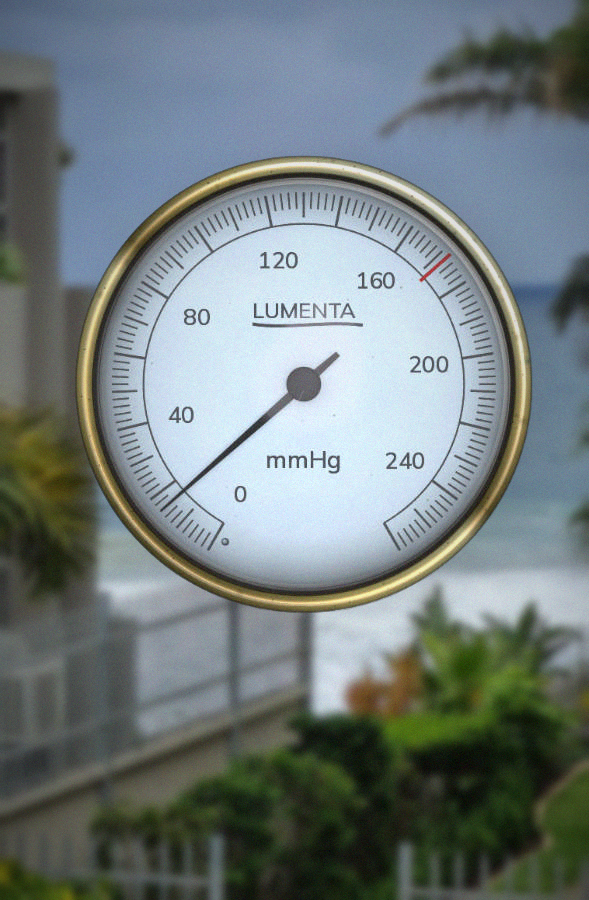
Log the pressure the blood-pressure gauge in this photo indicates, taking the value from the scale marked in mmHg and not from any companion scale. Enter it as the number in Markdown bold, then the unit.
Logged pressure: **16** mmHg
